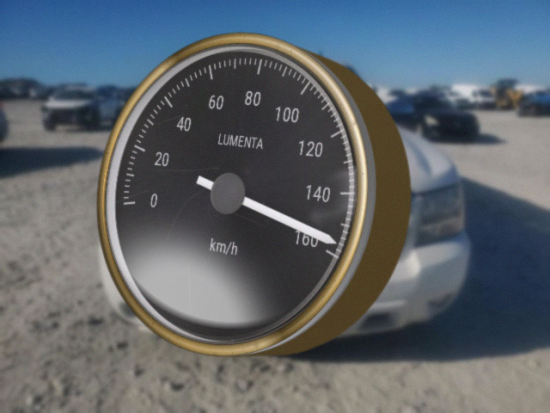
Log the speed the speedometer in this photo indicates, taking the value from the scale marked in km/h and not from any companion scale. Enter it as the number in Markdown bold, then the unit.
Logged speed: **156** km/h
